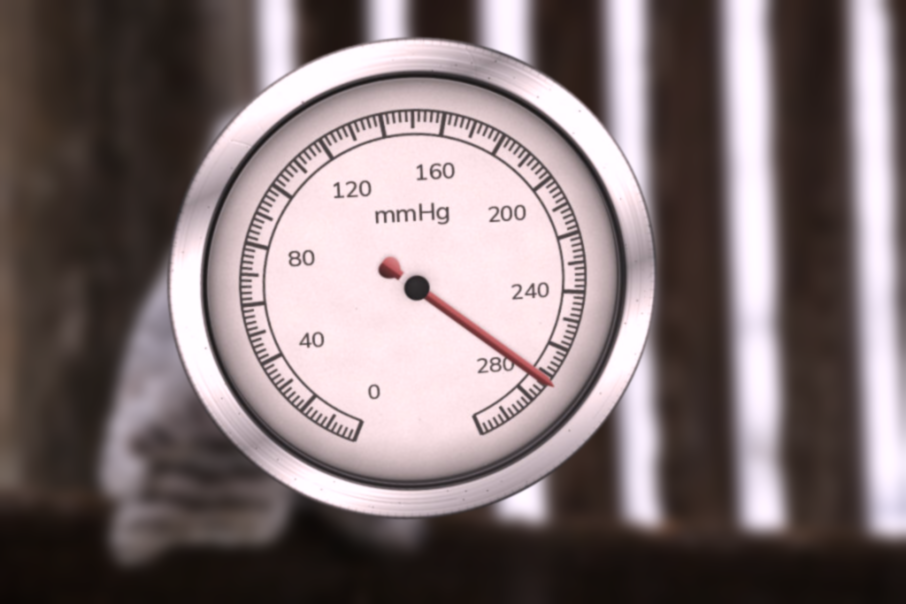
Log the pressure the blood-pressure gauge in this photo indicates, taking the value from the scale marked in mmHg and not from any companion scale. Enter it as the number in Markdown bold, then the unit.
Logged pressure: **272** mmHg
